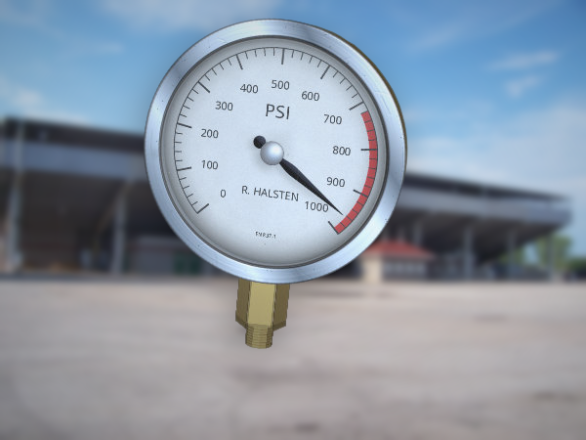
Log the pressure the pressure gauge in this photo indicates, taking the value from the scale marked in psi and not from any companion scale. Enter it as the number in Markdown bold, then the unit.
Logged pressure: **960** psi
